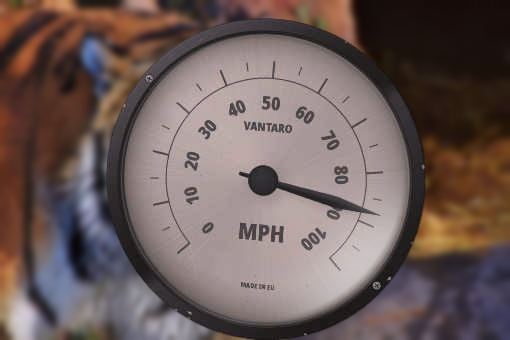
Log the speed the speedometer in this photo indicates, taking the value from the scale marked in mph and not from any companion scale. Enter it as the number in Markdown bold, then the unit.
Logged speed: **87.5** mph
